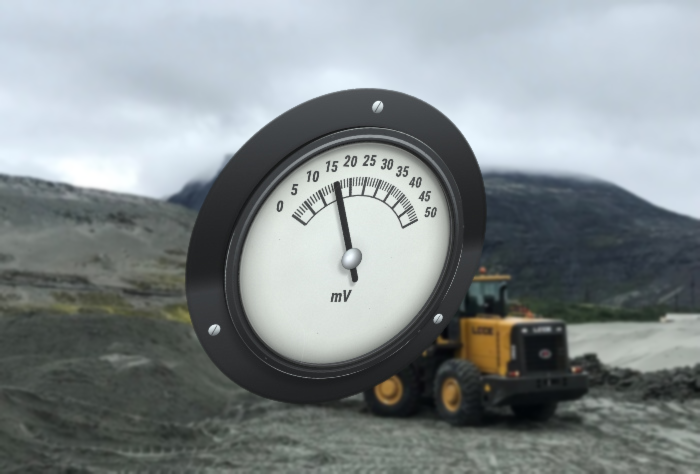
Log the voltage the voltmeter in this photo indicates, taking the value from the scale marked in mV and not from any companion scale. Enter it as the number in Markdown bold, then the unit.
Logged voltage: **15** mV
